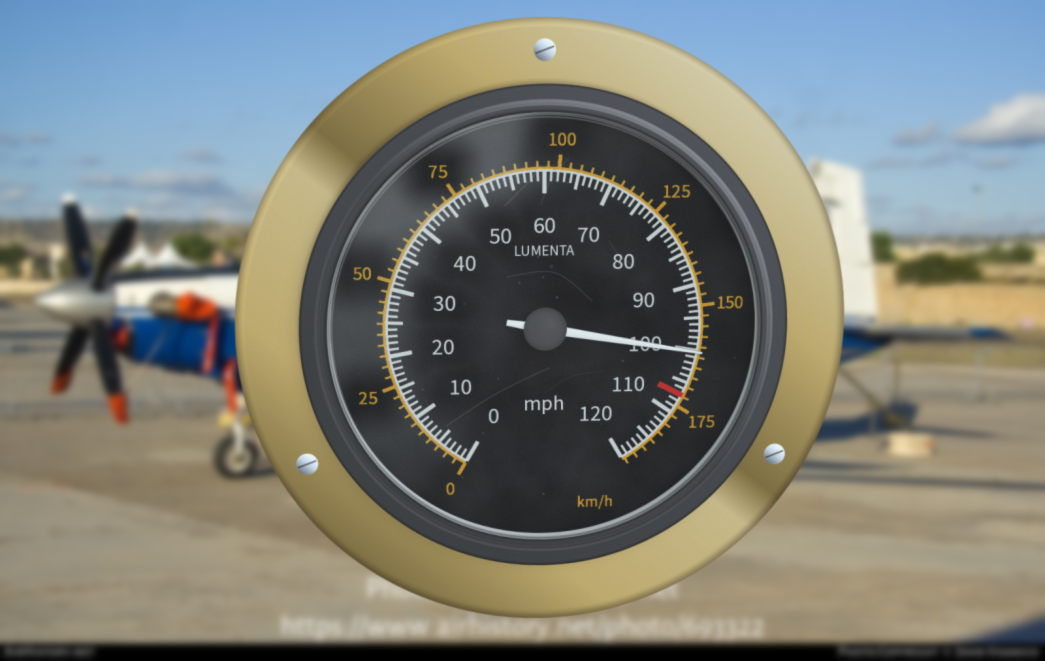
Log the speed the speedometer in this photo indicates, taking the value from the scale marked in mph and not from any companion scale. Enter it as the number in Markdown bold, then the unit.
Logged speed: **100** mph
